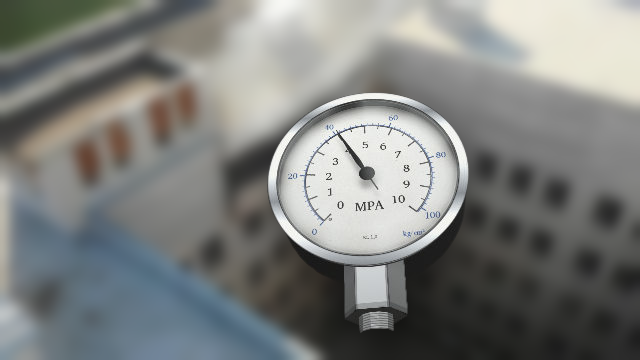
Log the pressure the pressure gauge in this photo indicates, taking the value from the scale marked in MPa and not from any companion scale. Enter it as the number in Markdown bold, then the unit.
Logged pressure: **4** MPa
